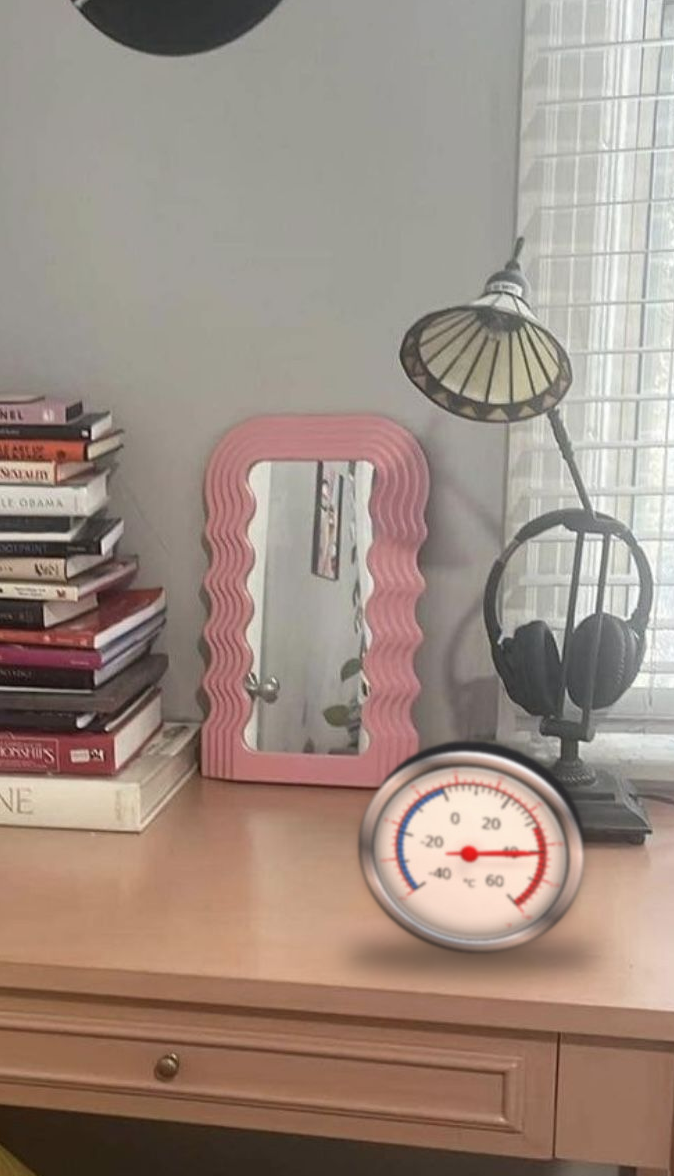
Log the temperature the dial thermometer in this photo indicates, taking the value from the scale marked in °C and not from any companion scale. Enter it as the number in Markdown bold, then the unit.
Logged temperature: **40** °C
